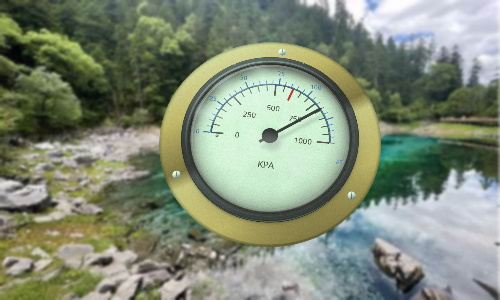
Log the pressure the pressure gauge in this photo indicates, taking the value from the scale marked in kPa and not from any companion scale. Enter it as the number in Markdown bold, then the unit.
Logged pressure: **800** kPa
